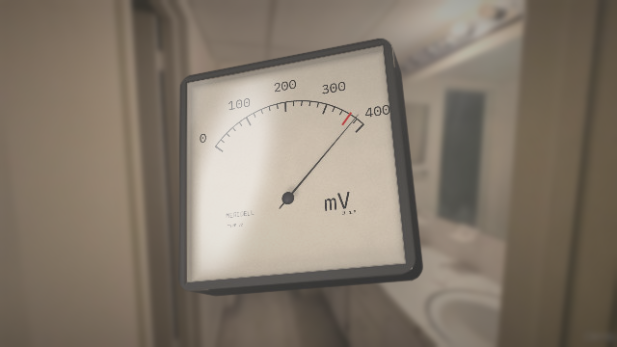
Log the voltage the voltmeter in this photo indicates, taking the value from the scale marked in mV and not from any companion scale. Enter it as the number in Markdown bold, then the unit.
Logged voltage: **380** mV
